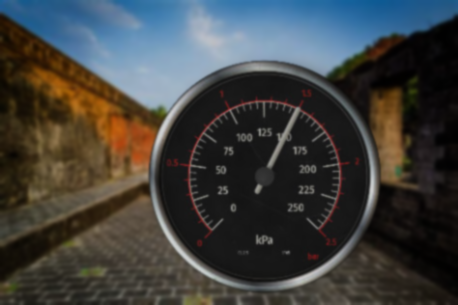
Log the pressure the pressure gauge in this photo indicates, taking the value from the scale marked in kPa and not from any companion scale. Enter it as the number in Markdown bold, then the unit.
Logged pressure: **150** kPa
